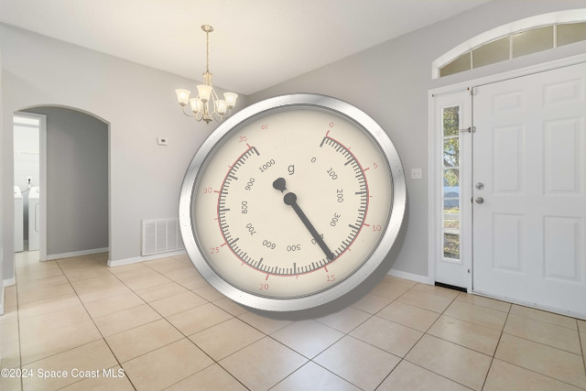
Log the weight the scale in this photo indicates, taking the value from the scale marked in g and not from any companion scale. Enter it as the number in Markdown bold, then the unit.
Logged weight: **400** g
